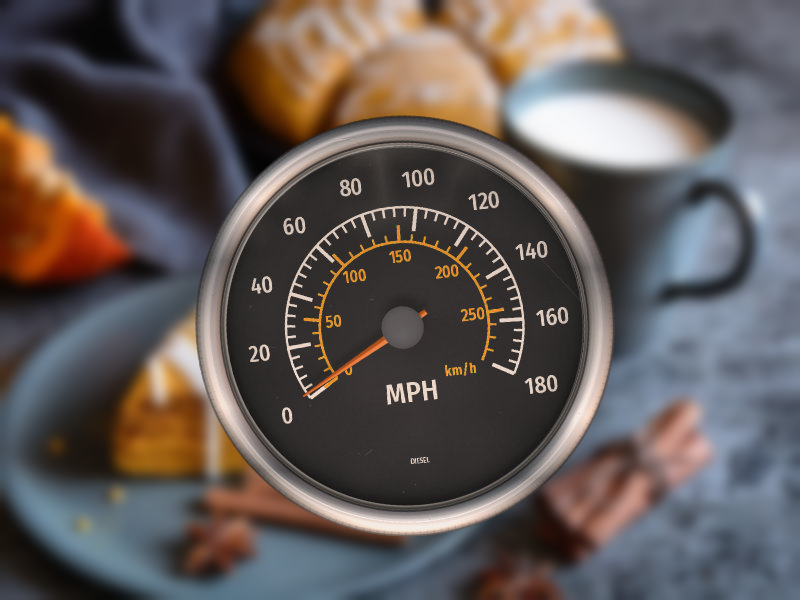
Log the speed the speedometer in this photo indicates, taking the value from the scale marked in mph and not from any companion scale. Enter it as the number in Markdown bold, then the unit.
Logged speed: **2** mph
